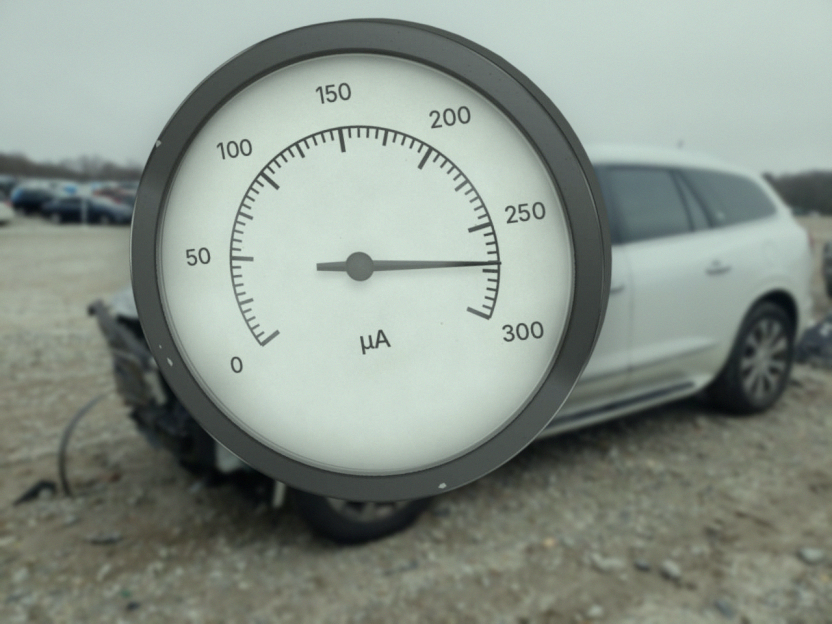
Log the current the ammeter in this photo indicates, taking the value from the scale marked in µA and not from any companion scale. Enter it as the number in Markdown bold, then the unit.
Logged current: **270** µA
